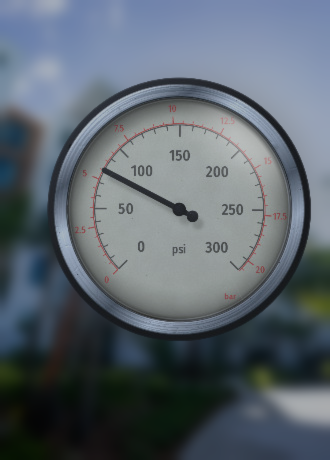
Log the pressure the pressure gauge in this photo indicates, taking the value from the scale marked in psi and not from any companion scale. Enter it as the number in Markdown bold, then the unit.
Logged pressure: **80** psi
